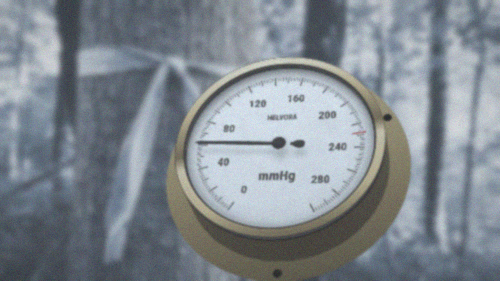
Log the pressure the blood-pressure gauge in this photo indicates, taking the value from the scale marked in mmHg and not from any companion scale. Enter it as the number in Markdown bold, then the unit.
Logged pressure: **60** mmHg
